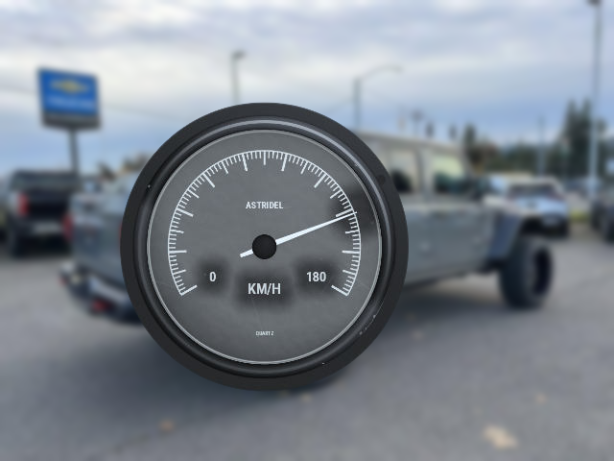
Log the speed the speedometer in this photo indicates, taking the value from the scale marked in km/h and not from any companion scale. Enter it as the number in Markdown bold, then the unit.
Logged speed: **142** km/h
